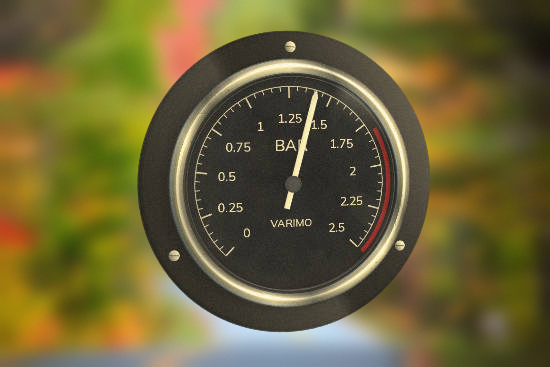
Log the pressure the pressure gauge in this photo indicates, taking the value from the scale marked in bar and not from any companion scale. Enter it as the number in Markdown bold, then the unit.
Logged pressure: **1.4** bar
